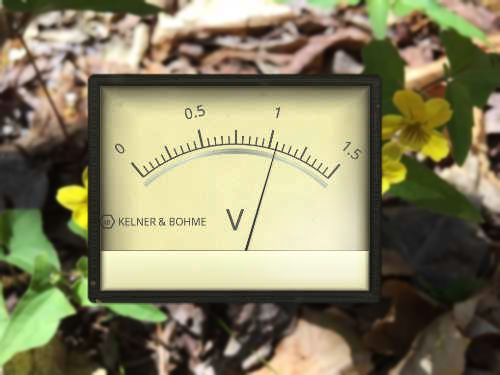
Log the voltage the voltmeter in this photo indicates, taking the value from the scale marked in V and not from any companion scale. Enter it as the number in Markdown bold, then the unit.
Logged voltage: **1.05** V
